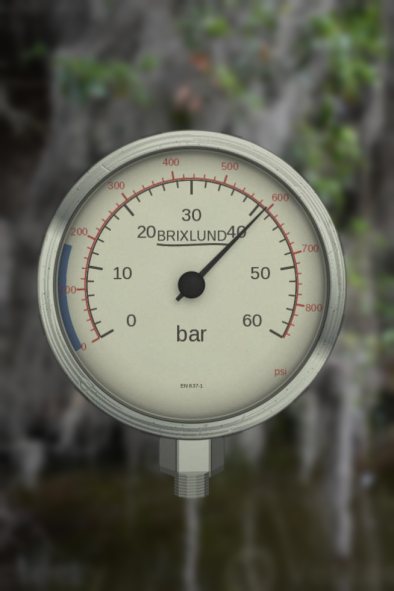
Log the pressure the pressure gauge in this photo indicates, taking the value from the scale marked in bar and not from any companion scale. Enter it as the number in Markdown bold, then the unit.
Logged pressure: **41** bar
